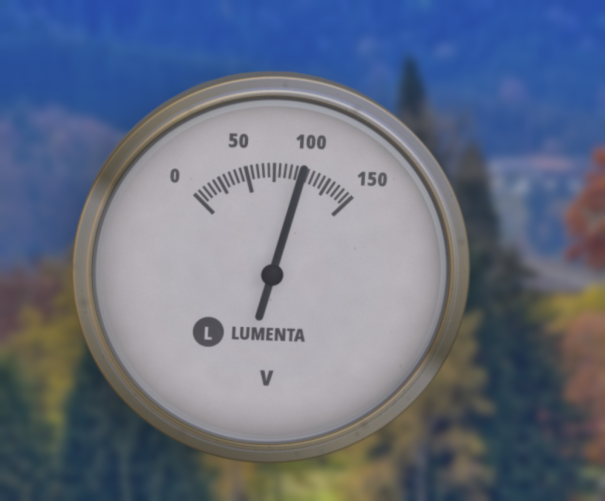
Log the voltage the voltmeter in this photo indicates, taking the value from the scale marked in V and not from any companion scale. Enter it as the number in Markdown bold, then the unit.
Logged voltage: **100** V
